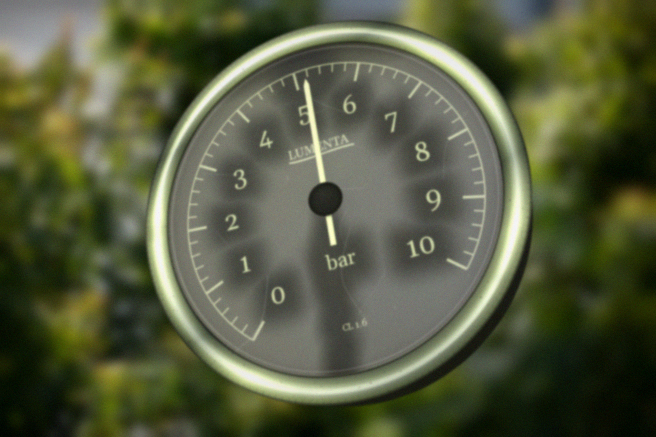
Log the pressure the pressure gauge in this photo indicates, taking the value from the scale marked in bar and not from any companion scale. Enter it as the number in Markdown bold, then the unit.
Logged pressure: **5.2** bar
